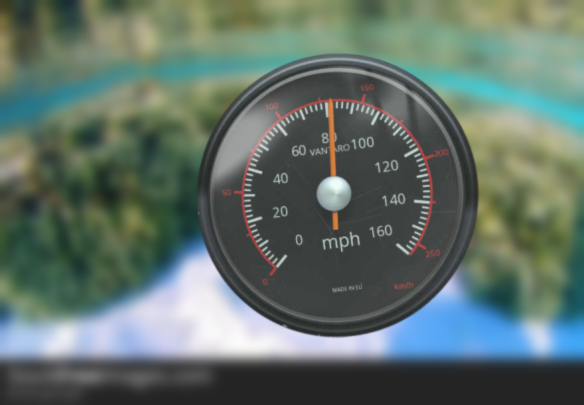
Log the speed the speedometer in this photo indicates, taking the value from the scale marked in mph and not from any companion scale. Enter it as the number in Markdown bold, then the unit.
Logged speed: **82** mph
